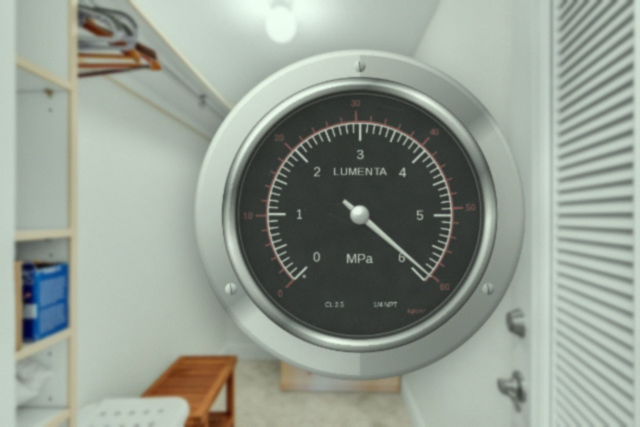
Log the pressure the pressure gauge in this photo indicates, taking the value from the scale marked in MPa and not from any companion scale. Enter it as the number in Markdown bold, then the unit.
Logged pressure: **5.9** MPa
